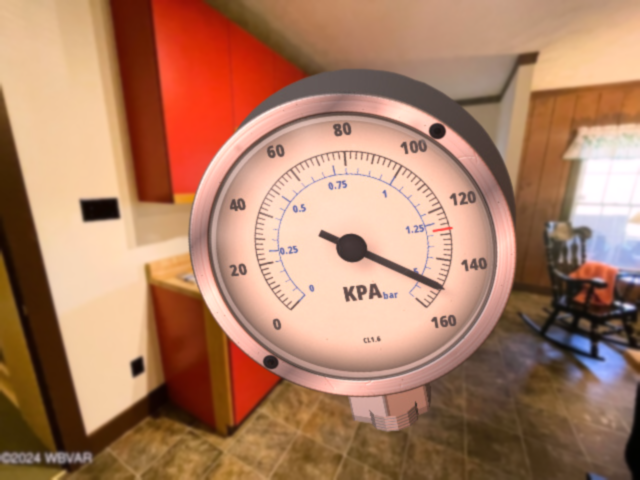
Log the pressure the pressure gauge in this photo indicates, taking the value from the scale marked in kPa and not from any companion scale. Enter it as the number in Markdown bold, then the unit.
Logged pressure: **150** kPa
